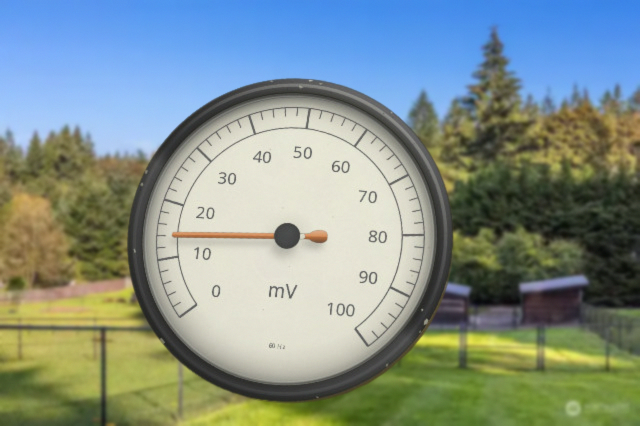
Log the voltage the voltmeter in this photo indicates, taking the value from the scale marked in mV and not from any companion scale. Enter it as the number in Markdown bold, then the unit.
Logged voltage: **14** mV
